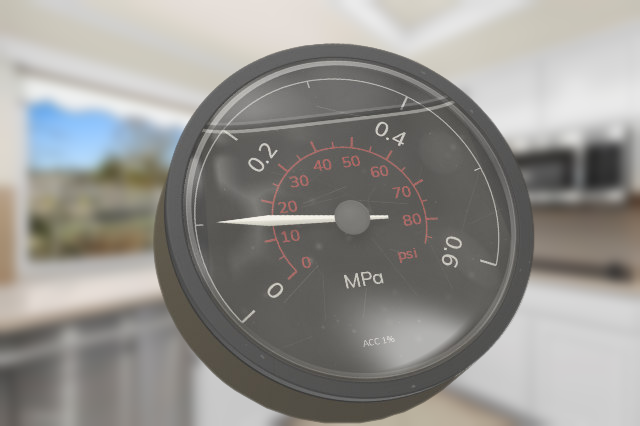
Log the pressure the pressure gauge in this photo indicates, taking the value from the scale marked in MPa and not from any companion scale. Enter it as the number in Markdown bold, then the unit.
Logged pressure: **0.1** MPa
